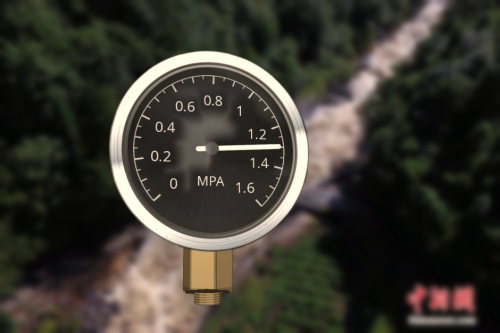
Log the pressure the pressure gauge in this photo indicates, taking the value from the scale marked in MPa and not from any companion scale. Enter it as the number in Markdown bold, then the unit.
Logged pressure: **1.3** MPa
